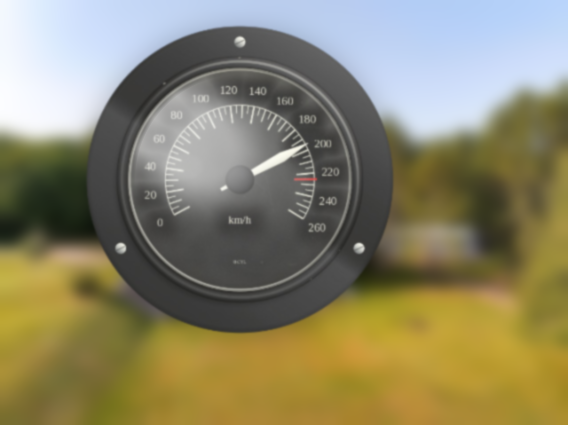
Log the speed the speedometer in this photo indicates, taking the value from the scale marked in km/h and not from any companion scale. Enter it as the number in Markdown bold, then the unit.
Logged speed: **195** km/h
